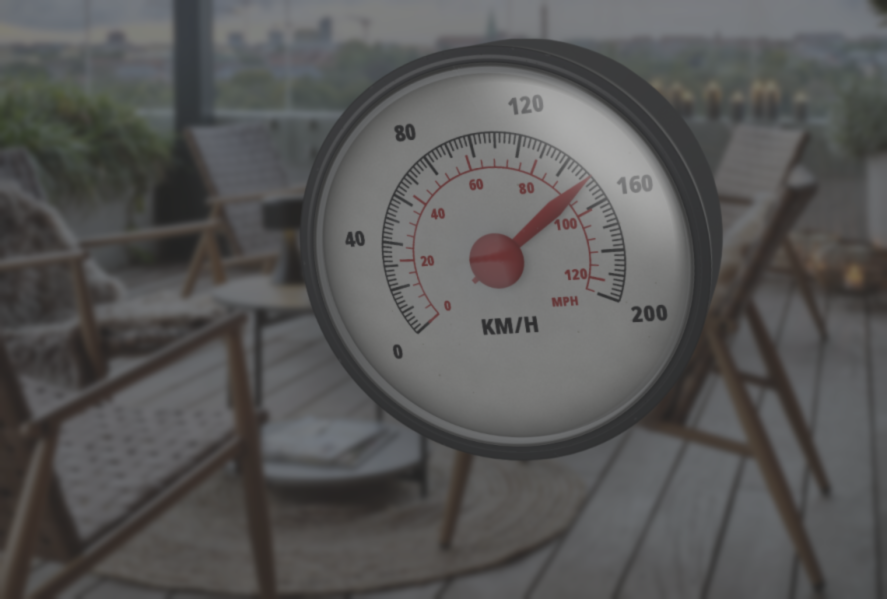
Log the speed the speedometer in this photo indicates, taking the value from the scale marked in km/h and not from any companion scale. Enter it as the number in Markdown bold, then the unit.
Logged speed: **150** km/h
